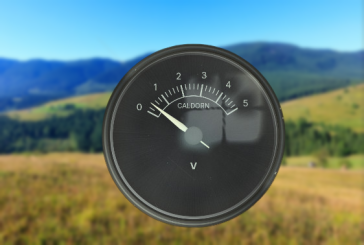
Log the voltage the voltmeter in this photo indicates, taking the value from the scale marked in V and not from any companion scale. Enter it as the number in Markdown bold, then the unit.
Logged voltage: **0.4** V
